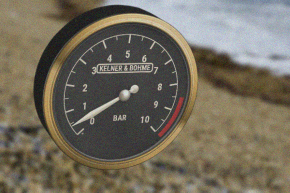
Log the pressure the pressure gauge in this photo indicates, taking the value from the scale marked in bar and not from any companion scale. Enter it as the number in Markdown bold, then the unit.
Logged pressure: **0.5** bar
